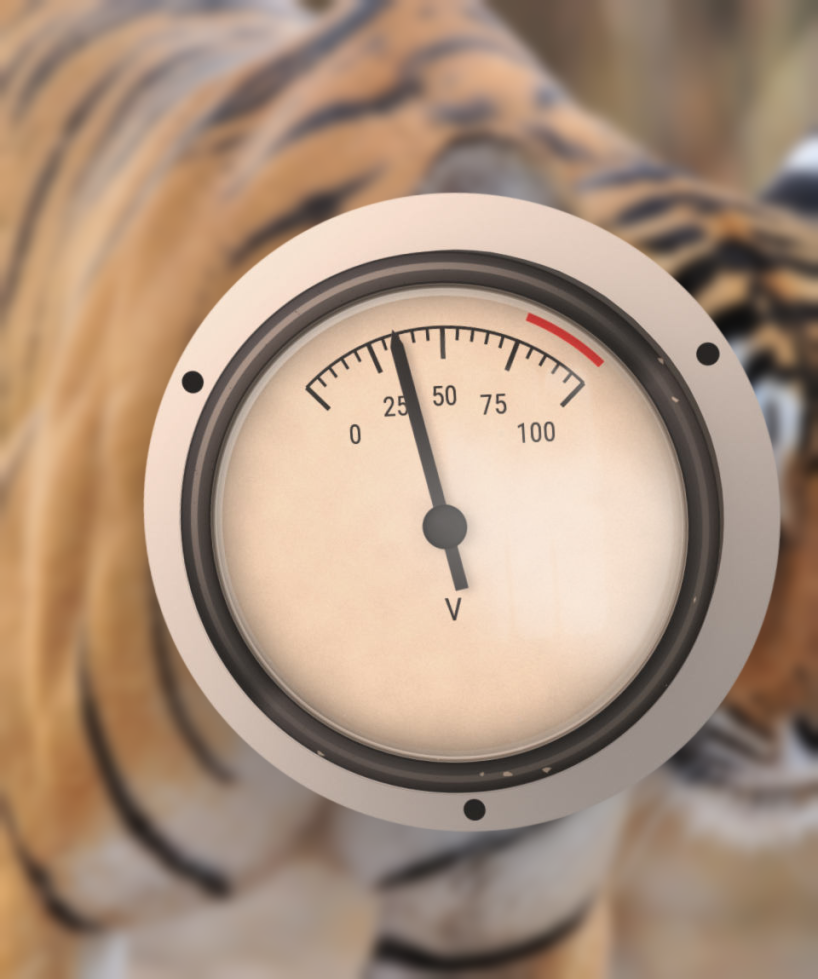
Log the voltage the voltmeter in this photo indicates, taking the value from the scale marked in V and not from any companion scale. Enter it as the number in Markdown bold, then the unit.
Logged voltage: **35** V
